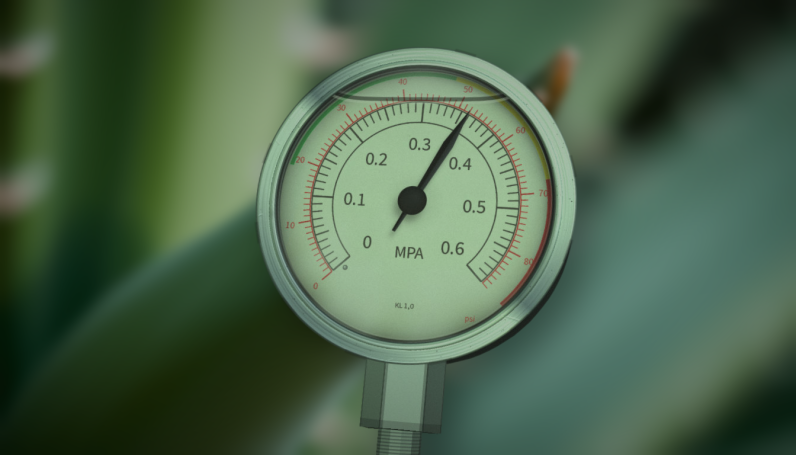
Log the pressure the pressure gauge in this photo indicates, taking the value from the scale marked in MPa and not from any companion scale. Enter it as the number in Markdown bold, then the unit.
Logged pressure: **0.36** MPa
